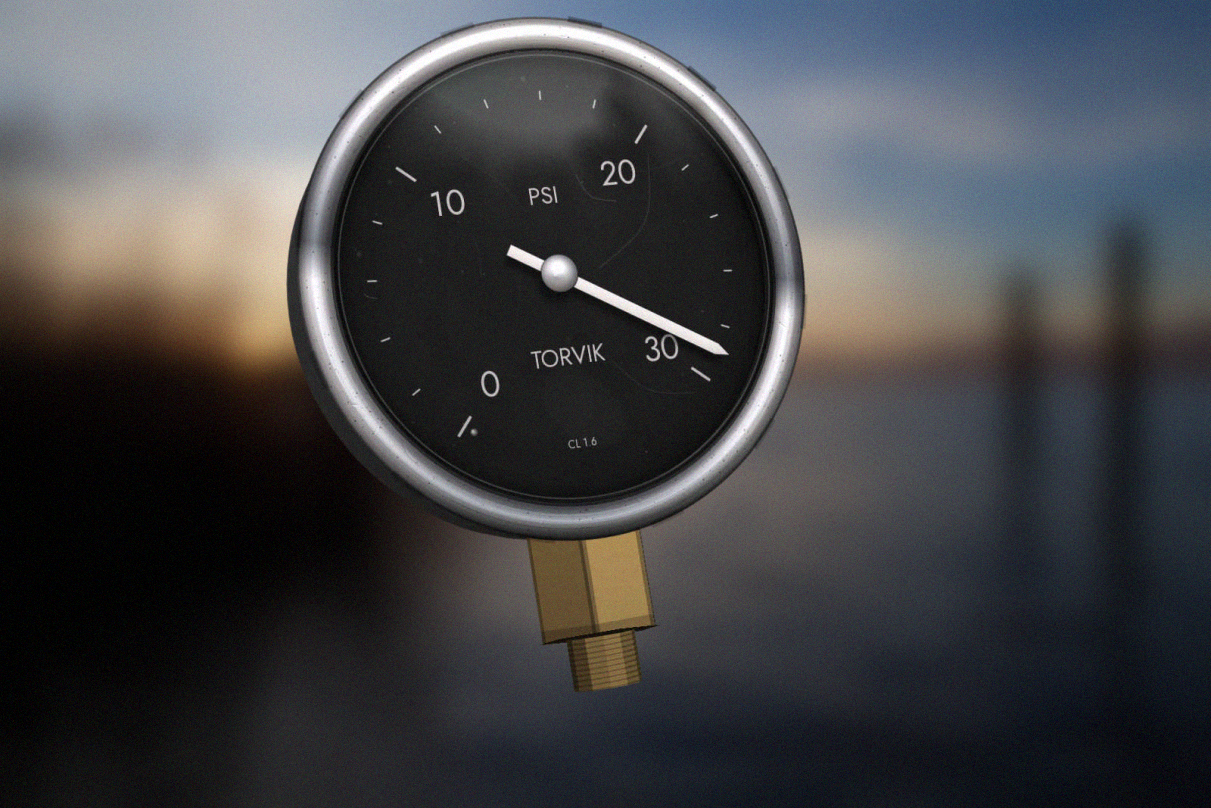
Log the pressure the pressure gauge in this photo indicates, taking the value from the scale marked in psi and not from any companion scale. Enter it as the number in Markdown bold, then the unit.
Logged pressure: **29** psi
